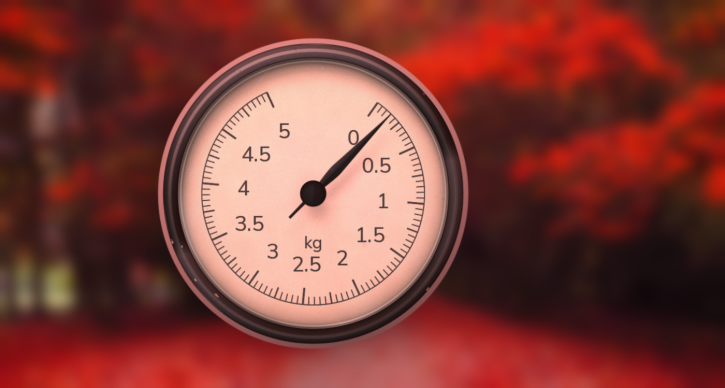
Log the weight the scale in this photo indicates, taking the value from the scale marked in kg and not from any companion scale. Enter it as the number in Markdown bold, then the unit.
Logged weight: **0.15** kg
